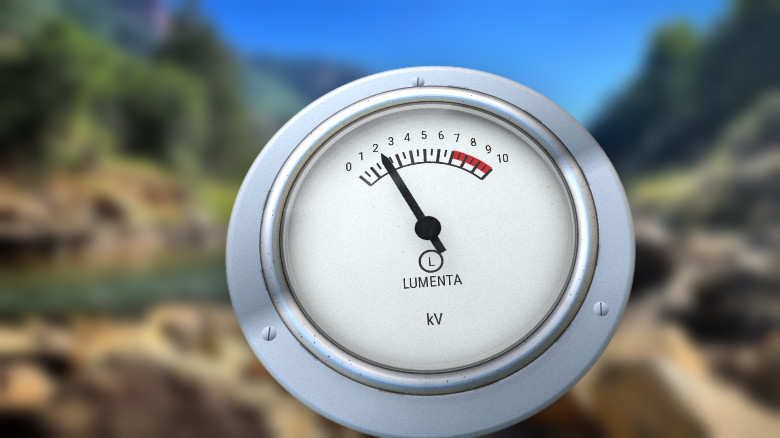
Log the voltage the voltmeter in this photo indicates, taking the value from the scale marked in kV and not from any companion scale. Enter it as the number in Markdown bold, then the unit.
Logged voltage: **2** kV
